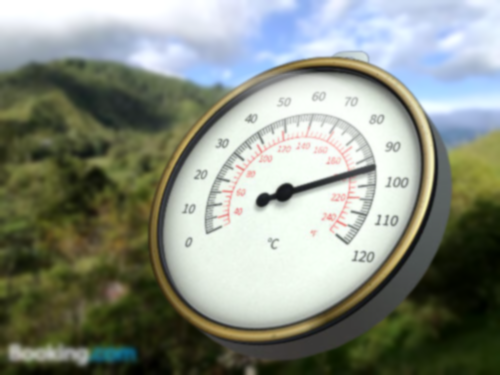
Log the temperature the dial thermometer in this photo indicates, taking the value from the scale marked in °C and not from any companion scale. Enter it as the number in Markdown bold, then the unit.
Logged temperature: **95** °C
